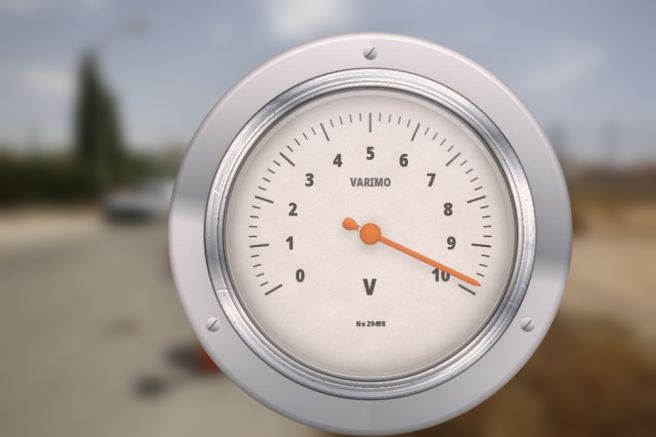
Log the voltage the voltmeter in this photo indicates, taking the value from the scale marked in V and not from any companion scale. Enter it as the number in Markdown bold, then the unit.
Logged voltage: **9.8** V
